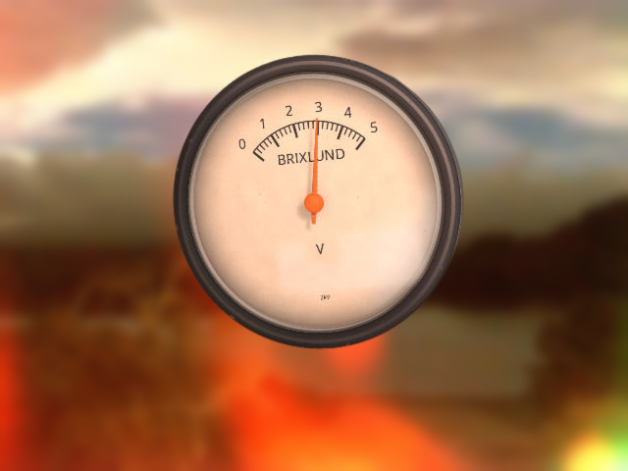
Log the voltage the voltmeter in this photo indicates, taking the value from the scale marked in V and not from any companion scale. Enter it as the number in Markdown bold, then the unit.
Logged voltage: **3** V
